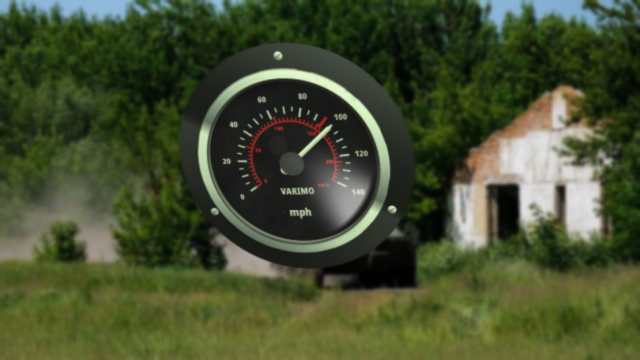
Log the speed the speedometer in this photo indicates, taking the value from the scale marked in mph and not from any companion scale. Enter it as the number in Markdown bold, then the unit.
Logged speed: **100** mph
